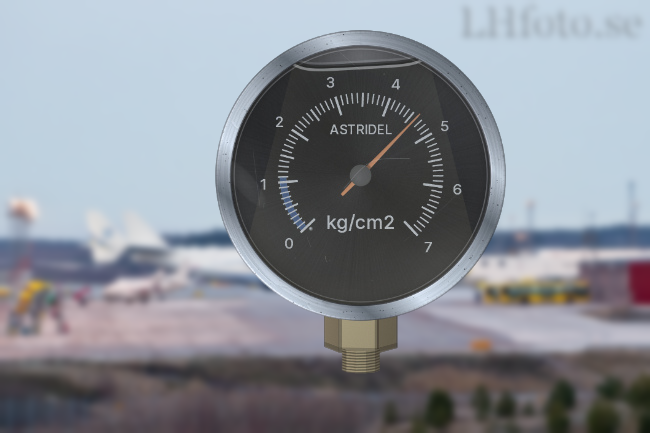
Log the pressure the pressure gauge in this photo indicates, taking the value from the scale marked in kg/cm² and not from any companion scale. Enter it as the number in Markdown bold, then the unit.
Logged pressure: **4.6** kg/cm²
